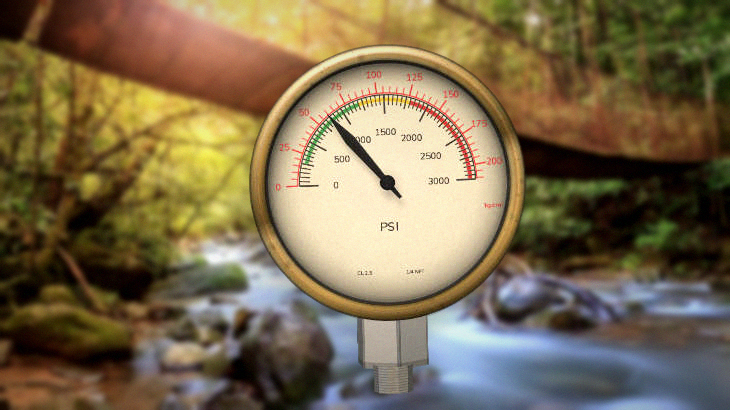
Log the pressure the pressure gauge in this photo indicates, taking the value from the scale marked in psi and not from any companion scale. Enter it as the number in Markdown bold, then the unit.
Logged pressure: **850** psi
